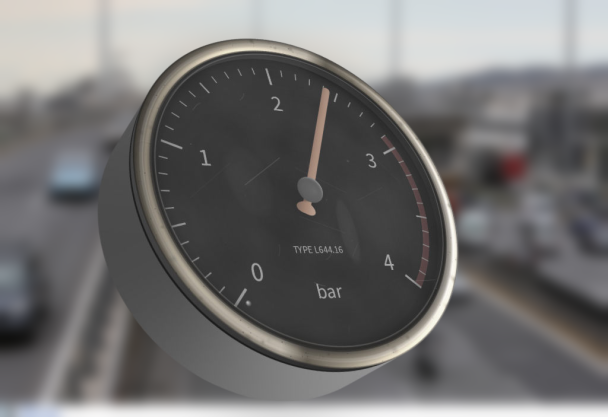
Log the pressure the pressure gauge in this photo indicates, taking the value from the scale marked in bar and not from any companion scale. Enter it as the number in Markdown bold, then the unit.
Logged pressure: **2.4** bar
